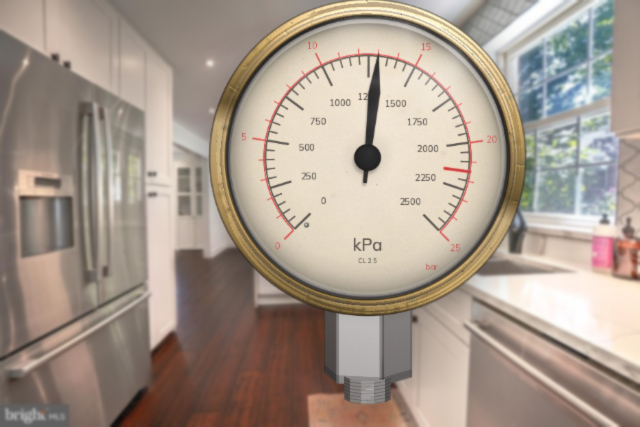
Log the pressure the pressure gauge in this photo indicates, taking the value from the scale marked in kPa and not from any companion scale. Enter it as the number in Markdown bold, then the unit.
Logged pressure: **1300** kPa
